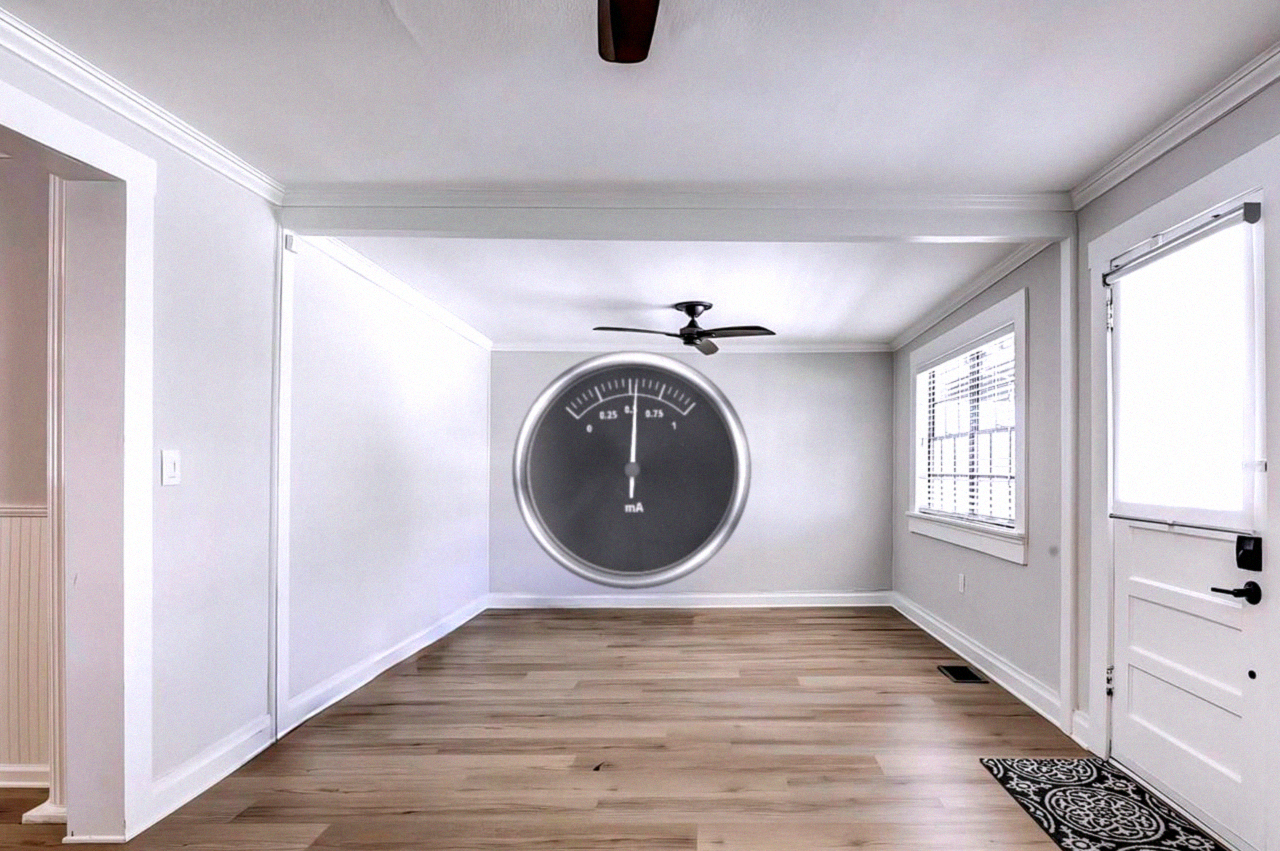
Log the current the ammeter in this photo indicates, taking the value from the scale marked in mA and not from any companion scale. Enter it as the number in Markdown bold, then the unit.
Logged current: **0.55** mA
